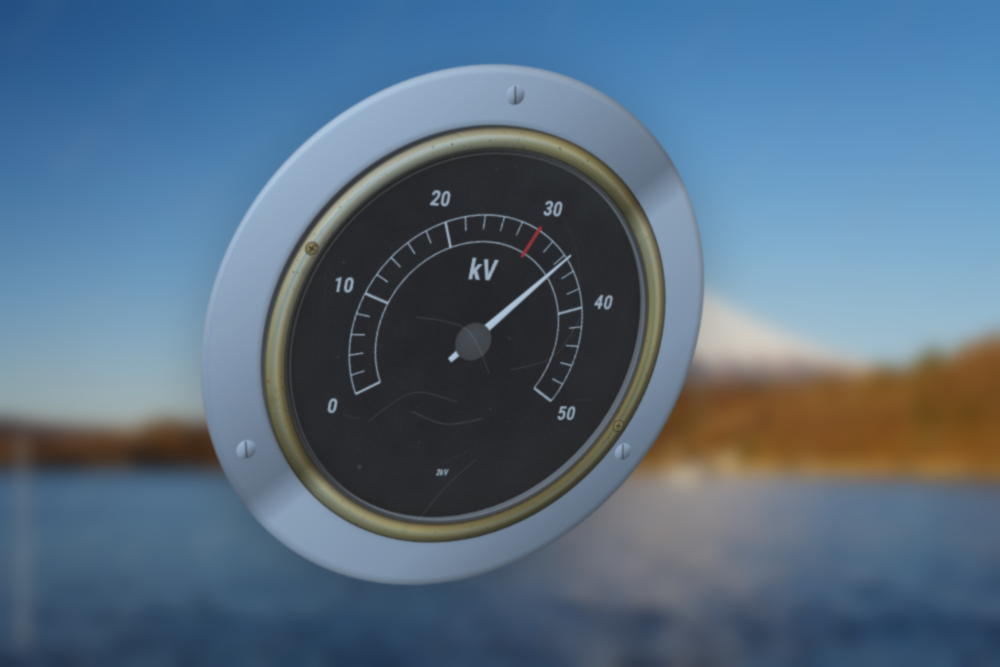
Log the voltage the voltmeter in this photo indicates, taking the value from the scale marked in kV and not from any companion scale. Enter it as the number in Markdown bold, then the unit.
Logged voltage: **34** kV
